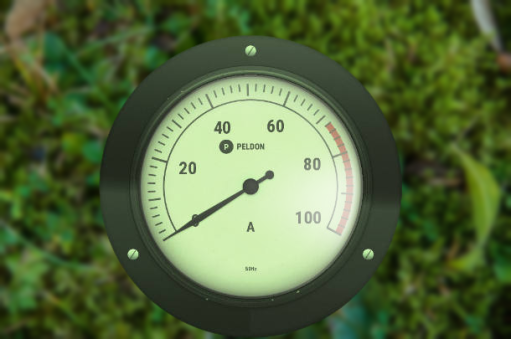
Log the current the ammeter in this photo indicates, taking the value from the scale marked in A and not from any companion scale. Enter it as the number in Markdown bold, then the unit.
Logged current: **0** A
